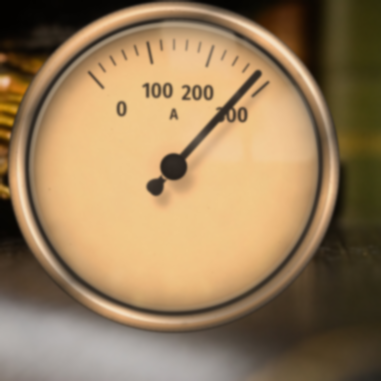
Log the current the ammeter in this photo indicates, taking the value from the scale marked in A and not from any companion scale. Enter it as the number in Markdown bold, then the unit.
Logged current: **280** A
